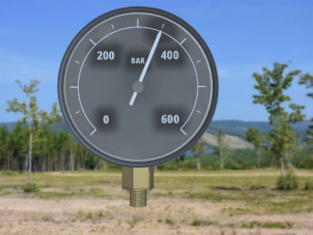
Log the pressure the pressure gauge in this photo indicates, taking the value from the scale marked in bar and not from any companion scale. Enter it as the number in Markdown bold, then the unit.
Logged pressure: **350** bar
